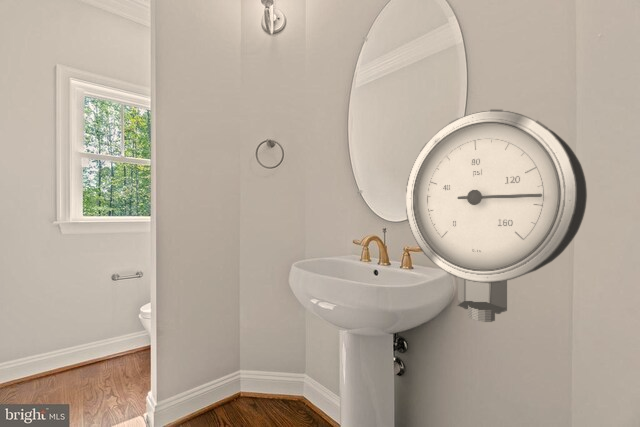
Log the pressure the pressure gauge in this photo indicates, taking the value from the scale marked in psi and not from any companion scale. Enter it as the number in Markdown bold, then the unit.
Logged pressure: **135** psi
